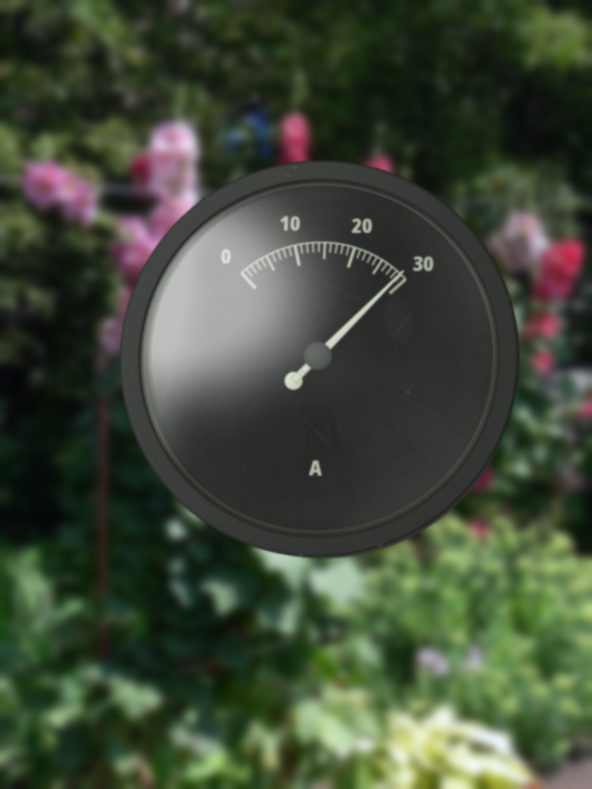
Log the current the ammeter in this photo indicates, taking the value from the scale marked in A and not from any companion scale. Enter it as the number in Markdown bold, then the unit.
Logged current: **29** A
